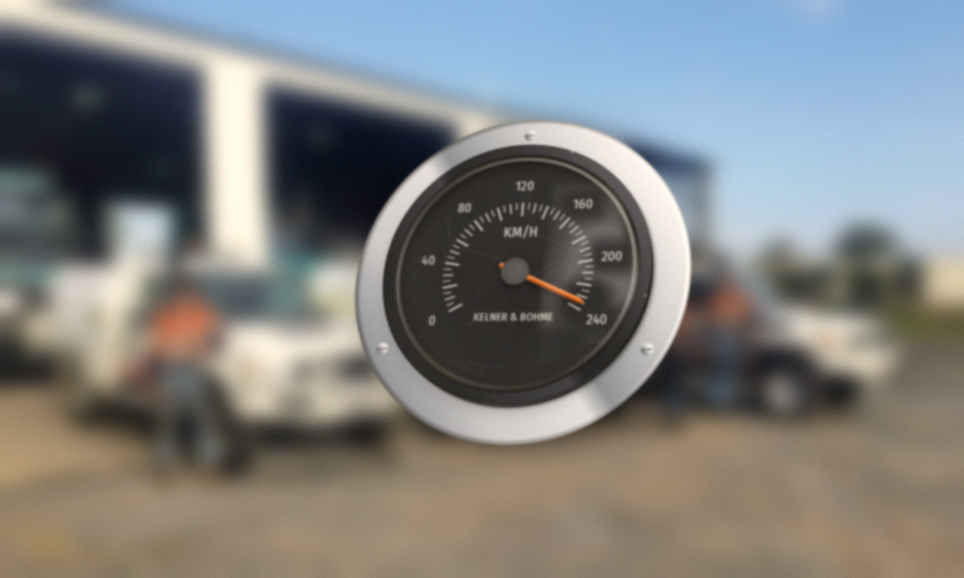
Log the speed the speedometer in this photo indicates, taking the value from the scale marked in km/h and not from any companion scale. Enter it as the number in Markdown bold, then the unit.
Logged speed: **235** km/h
